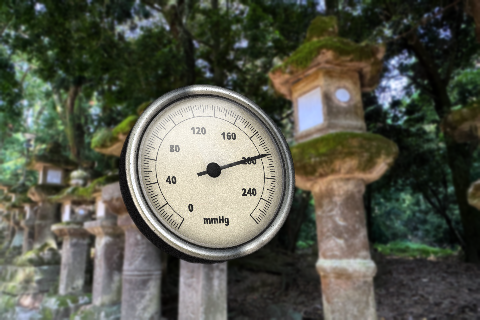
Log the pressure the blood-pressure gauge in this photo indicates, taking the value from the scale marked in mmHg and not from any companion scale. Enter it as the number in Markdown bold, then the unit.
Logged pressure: **200** mmHg
